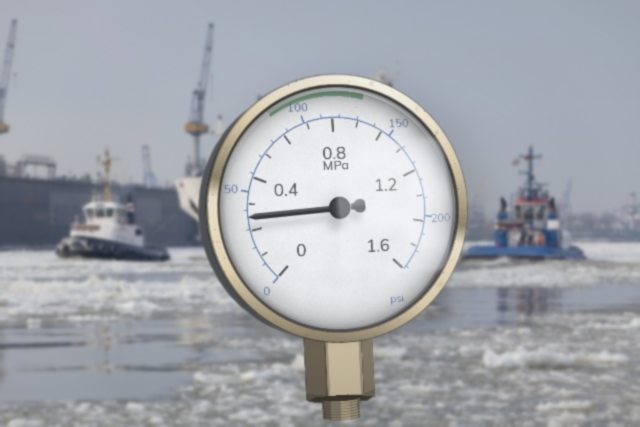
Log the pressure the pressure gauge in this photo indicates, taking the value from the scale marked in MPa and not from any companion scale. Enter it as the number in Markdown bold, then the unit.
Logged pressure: **0.25** MPa
